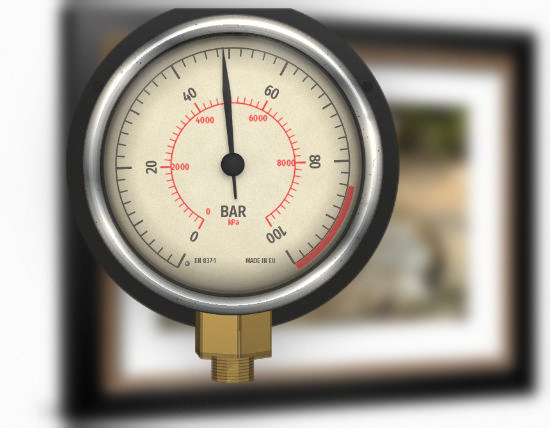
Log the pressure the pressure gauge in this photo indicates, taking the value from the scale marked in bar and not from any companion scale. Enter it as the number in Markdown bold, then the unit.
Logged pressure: **49** bar
